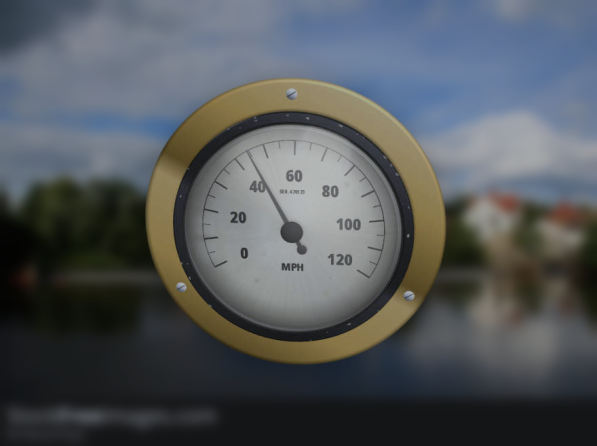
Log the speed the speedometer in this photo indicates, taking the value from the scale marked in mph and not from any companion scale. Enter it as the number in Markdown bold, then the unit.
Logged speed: **45** mph
